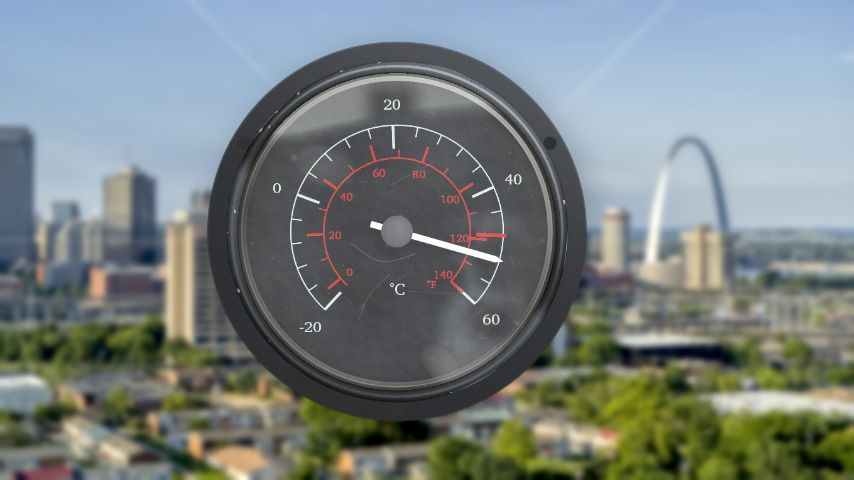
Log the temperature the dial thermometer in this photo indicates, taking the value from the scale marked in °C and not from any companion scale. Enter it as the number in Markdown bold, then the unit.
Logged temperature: **52** °C
